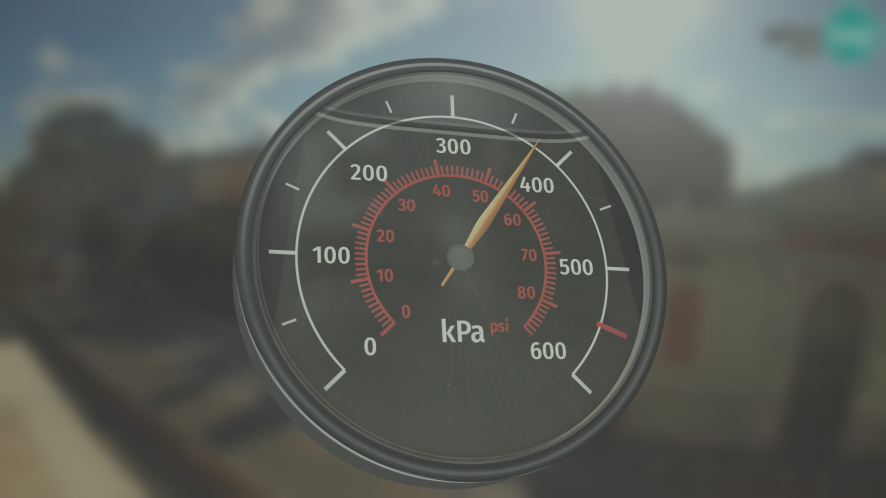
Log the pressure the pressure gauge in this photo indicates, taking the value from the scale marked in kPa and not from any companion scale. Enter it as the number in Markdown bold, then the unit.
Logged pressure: **375** kPa
